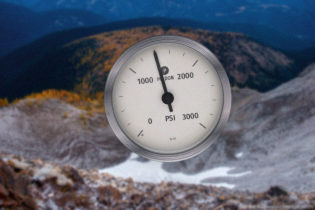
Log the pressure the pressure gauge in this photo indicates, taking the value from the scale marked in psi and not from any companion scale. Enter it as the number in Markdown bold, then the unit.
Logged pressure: **1400** psi
